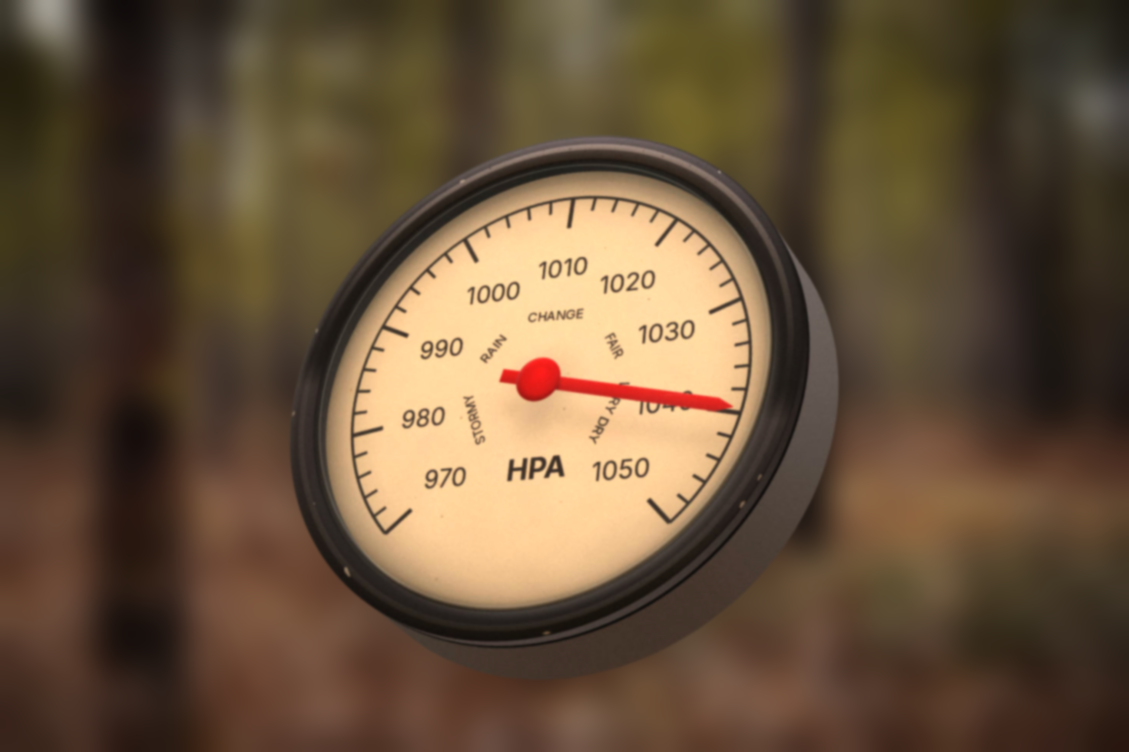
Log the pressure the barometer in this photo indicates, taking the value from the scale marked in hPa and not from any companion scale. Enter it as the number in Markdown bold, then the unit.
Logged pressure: **1040** hPa
